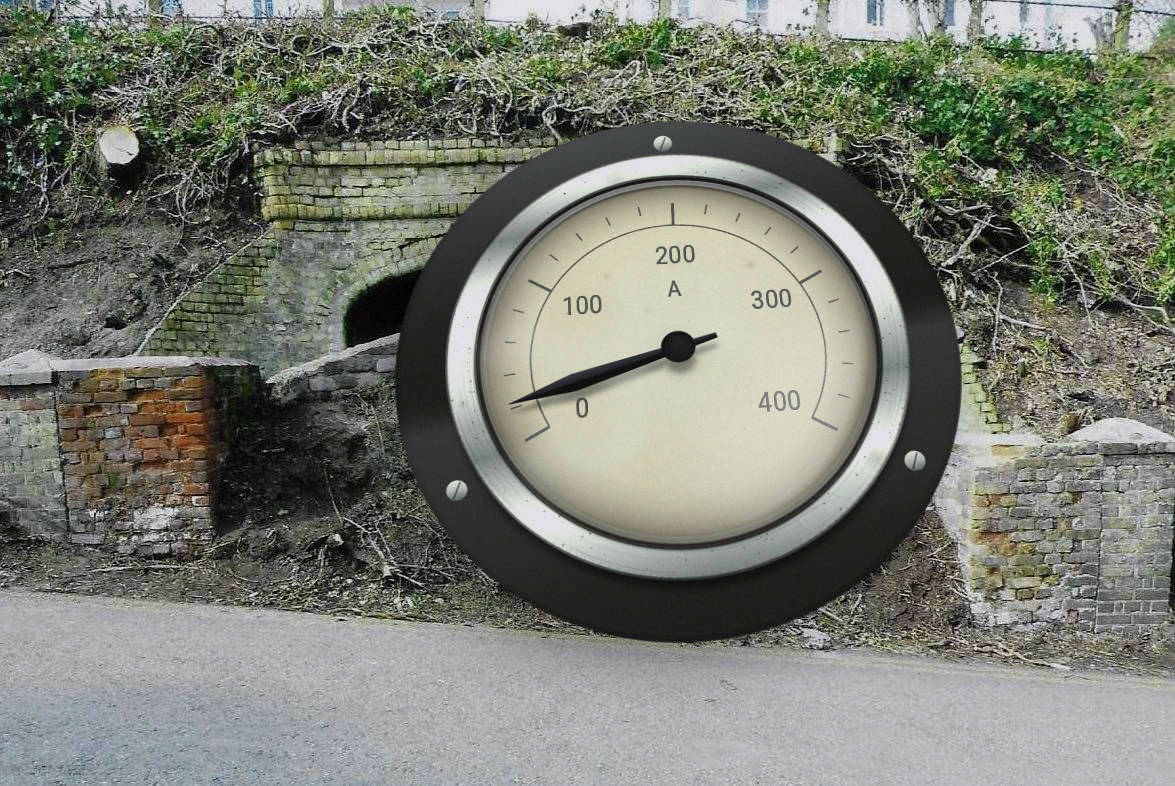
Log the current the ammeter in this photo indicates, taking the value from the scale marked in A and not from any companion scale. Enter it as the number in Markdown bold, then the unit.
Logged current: **20** A
